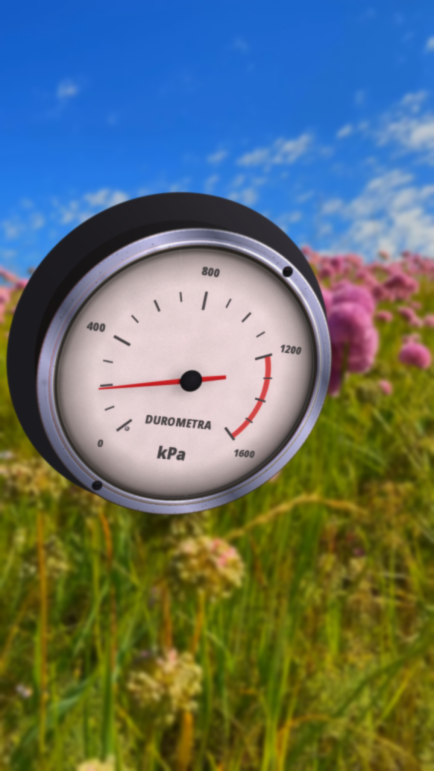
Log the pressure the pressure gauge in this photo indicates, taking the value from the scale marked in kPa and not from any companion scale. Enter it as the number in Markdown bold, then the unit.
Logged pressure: **200** kPa
